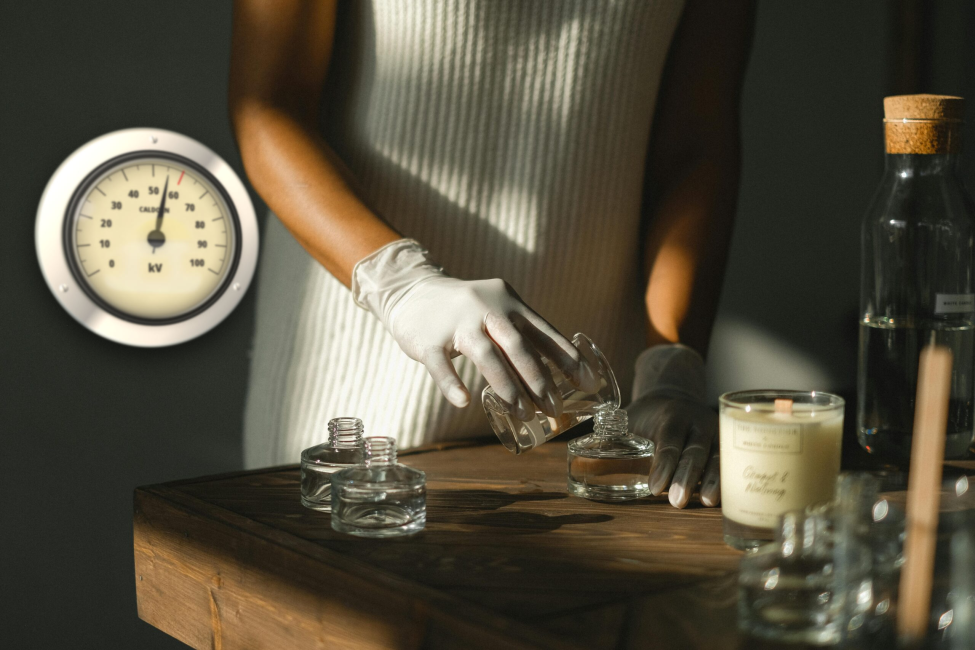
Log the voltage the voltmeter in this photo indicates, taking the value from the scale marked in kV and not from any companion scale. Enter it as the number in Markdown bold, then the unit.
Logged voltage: **55** kV
